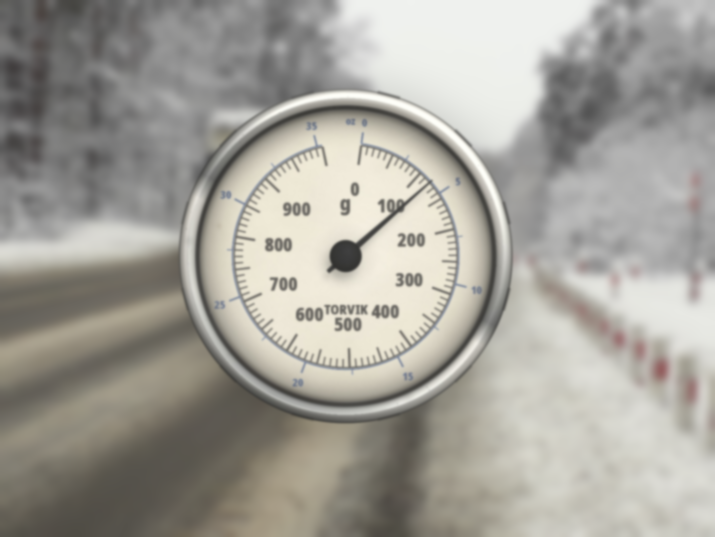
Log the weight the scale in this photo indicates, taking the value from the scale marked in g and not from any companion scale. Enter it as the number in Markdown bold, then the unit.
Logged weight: **120** g
